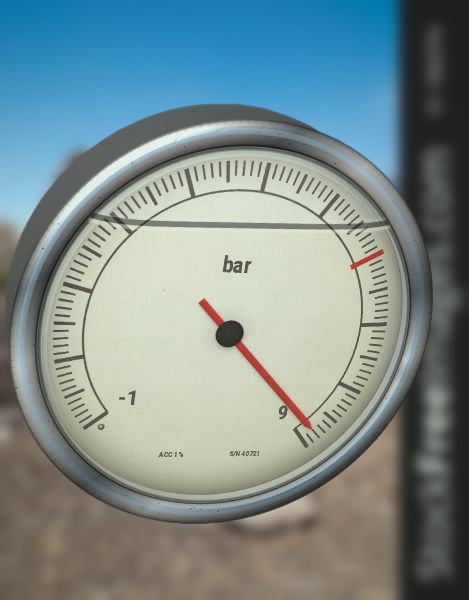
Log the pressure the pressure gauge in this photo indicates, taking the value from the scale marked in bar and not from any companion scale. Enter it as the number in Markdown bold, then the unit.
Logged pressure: **8.8** bar
